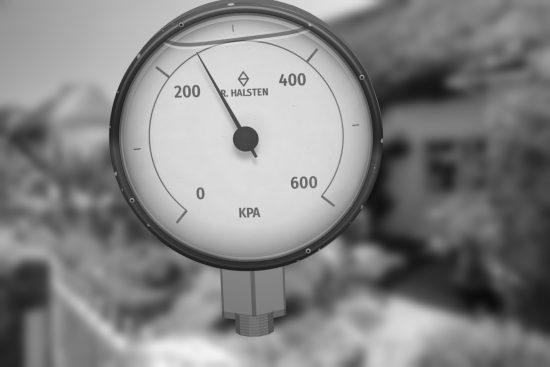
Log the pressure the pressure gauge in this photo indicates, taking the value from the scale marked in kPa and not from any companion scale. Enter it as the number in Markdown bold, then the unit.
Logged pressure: **250** kPa
